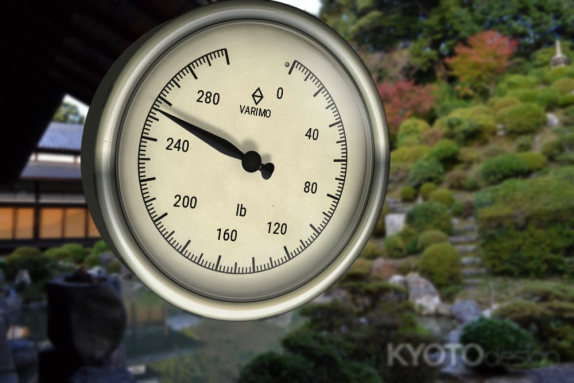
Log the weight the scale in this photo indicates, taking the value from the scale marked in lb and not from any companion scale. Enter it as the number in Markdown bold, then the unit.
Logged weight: **254** lb
